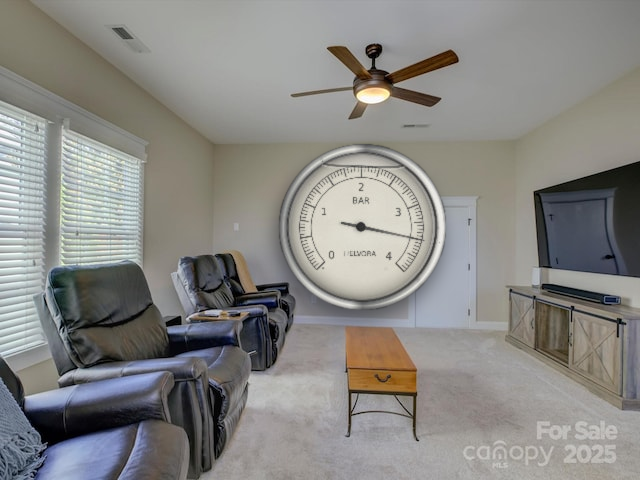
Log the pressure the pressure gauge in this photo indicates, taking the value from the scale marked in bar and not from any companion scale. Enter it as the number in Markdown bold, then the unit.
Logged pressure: **3.5** bar
